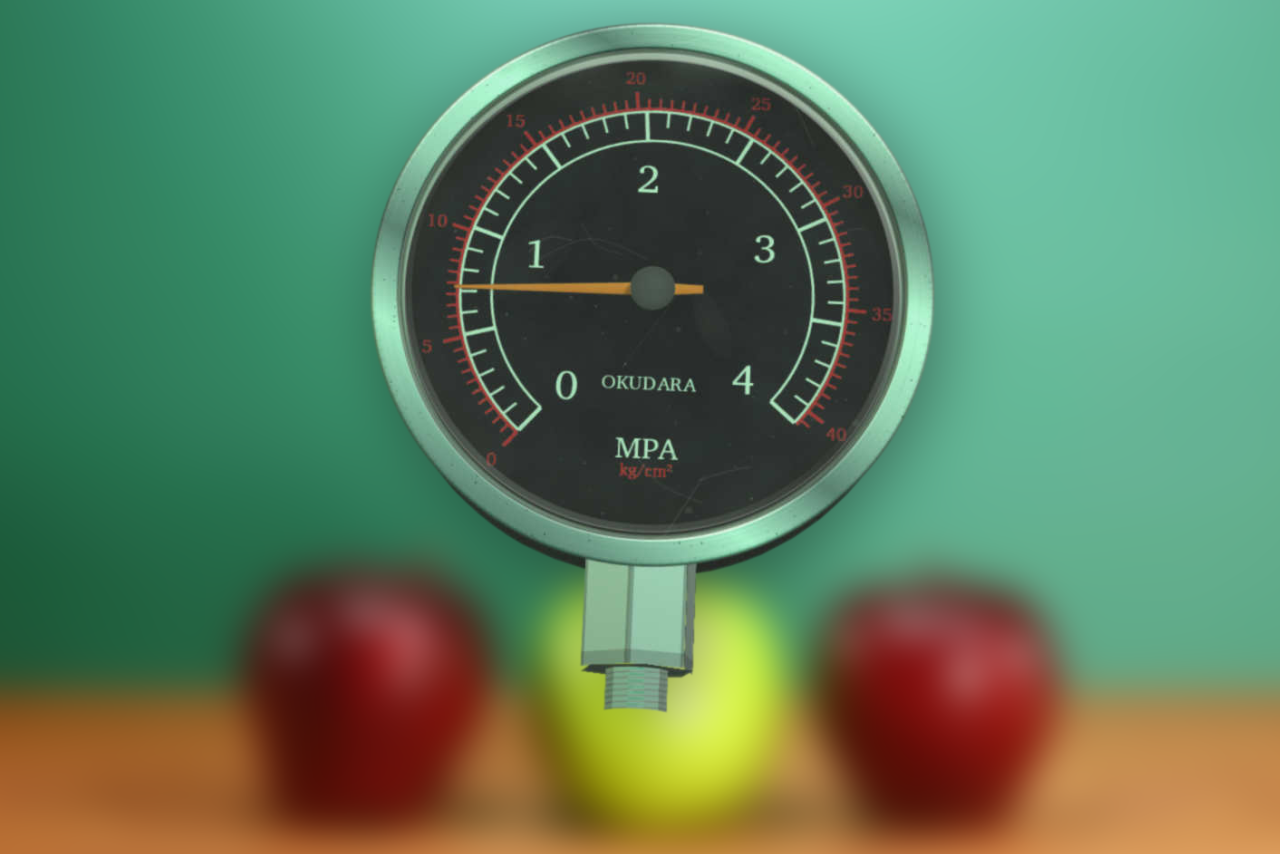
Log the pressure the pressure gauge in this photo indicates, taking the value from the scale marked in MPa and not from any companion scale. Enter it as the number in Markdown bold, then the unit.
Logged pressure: **0.7** MPa
